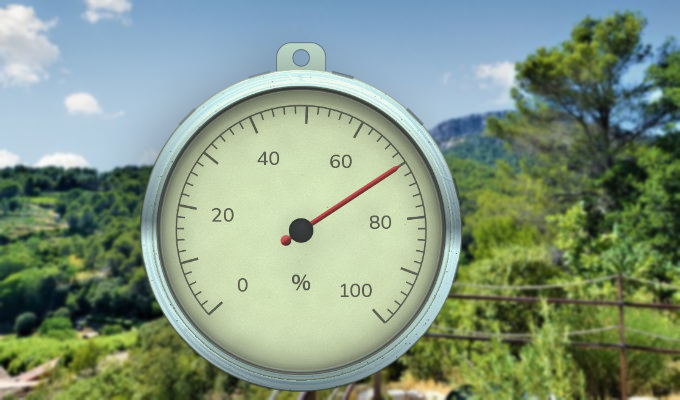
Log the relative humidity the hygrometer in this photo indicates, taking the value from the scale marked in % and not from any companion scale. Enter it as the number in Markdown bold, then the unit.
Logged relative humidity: **70** %
